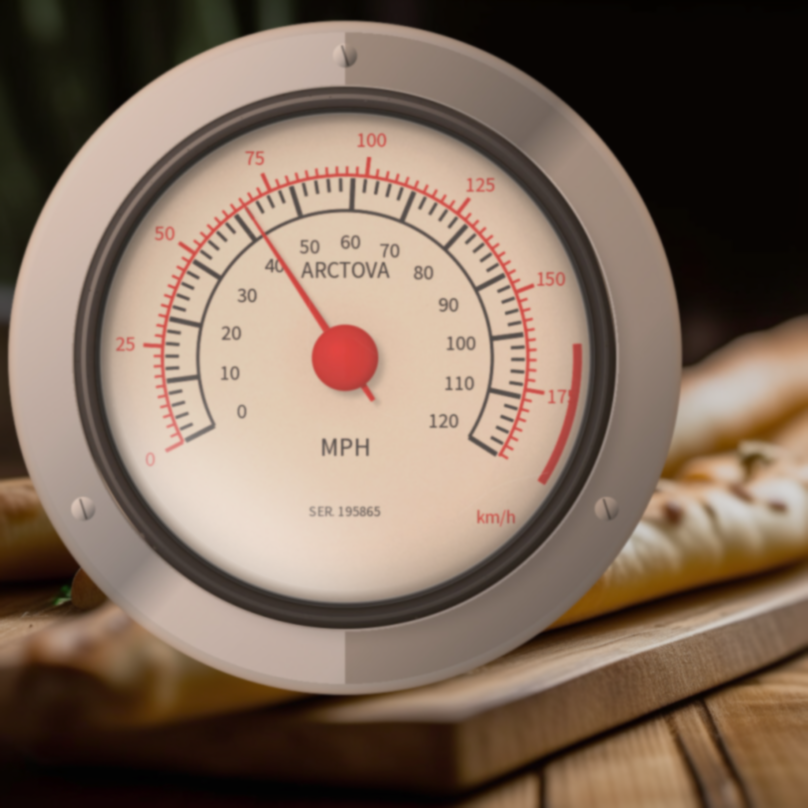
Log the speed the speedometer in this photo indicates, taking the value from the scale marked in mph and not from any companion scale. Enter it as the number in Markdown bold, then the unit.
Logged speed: **42** mph
